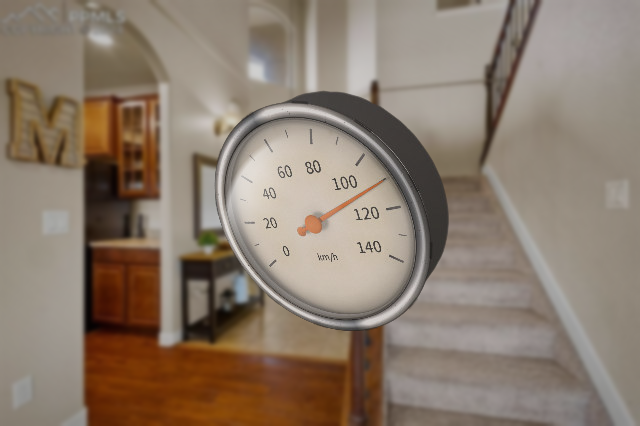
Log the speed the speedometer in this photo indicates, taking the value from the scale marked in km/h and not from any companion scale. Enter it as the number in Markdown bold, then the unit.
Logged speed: **110** km/h
